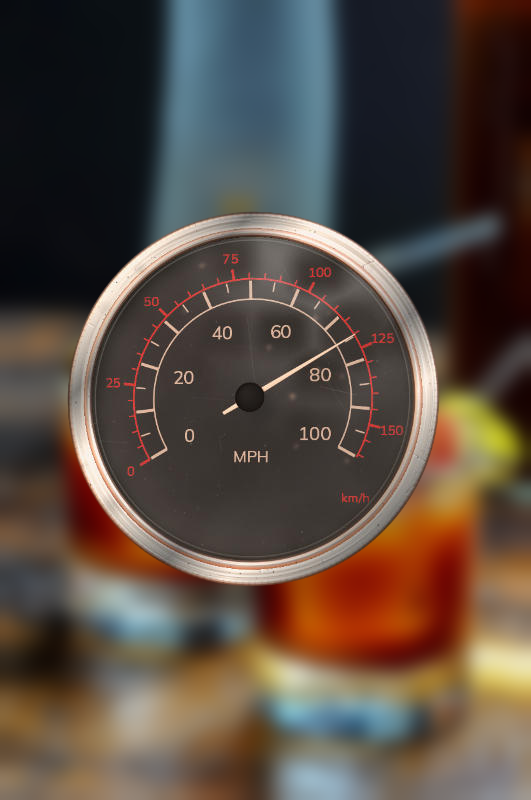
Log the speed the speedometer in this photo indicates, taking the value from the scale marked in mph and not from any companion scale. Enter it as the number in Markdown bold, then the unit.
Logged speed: **75** mph
